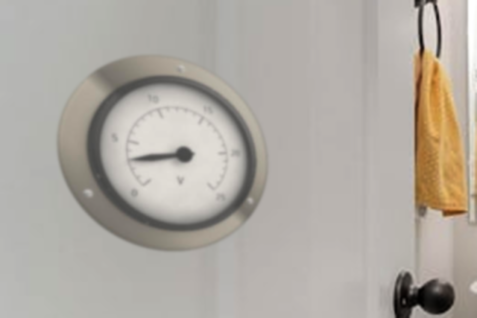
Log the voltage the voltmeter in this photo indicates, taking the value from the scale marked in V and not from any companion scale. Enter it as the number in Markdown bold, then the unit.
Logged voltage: **3** V
